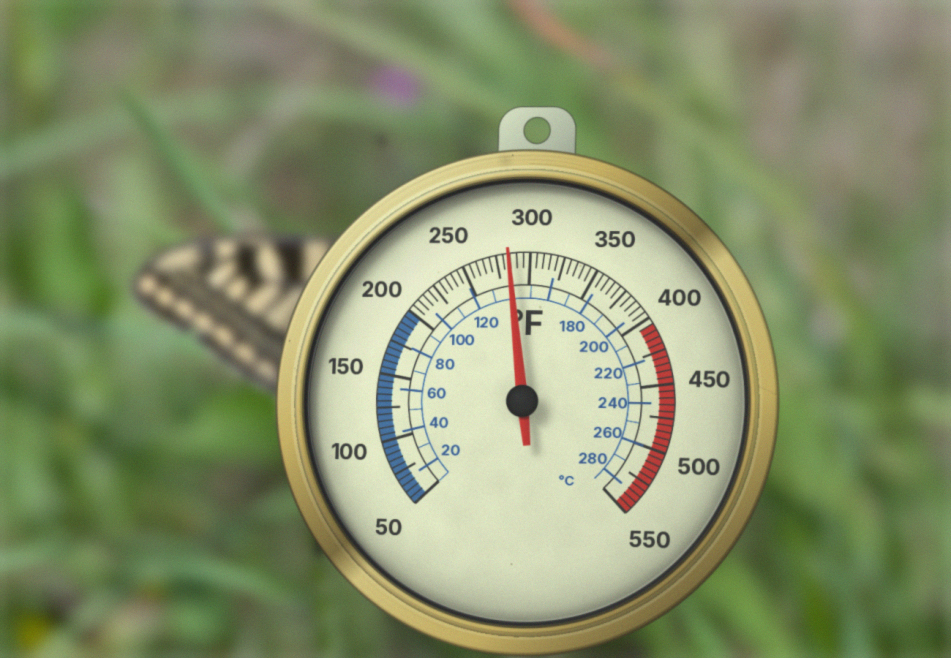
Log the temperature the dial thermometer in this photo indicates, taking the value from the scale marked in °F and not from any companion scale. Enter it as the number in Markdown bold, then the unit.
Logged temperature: **285** °F
